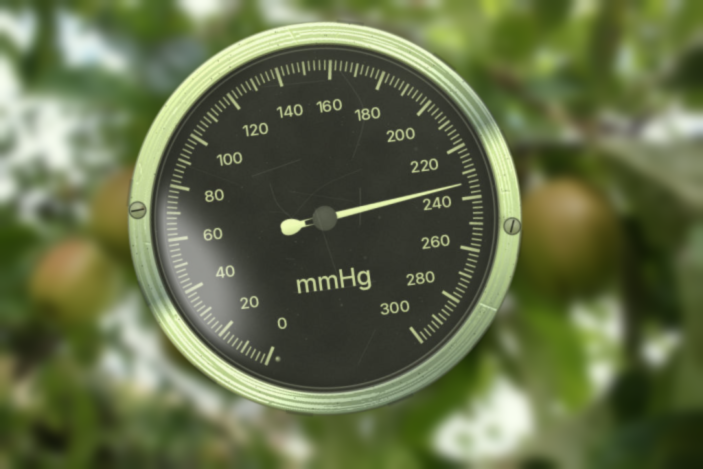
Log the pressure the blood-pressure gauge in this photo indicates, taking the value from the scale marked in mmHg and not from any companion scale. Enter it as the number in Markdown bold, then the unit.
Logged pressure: **234** mmHg
